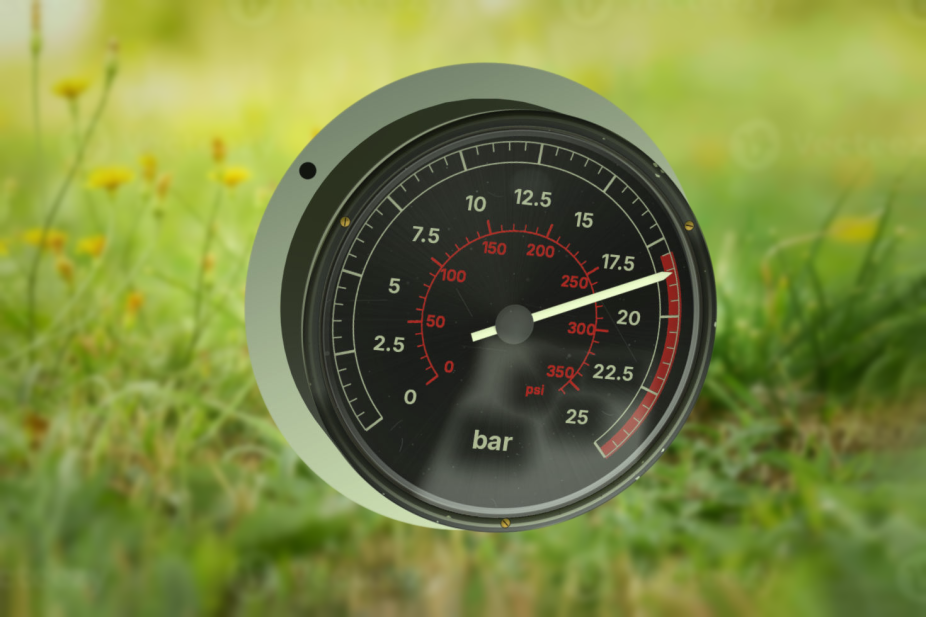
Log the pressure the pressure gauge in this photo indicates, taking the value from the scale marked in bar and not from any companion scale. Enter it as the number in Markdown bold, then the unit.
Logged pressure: **18.5** bar
